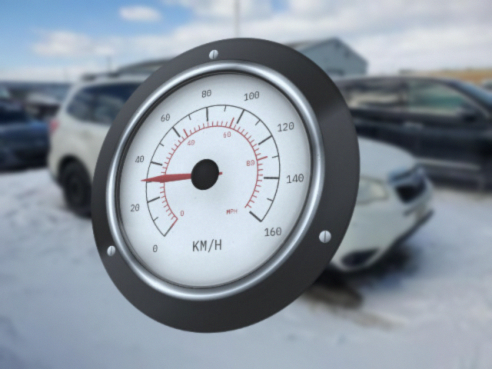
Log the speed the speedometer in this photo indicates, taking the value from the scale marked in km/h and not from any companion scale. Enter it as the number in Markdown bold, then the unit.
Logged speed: **30** km/h
